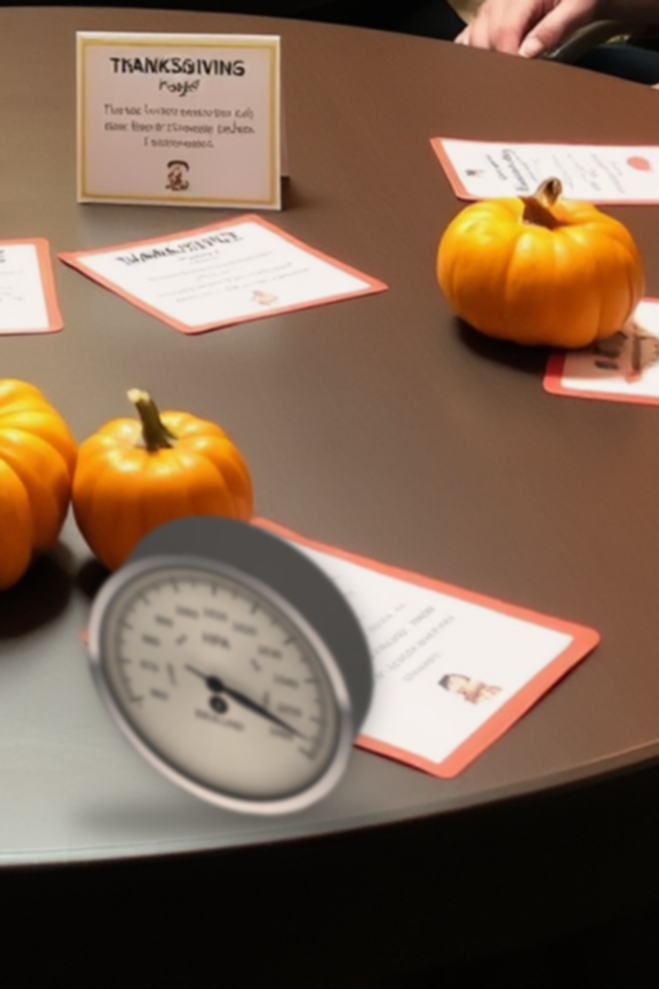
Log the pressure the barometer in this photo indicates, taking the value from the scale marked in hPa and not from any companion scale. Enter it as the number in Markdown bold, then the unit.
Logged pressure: **1055** hPa
